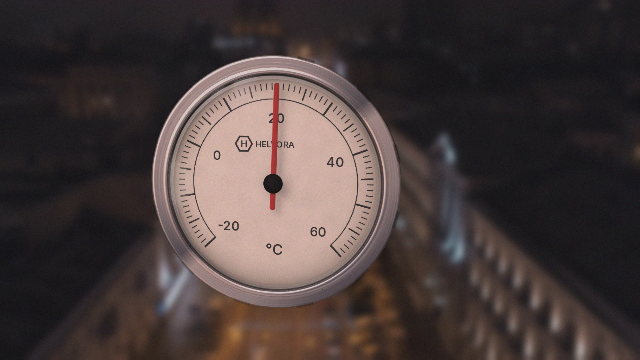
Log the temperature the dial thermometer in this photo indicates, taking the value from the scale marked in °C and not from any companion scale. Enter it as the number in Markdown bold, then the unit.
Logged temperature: **20** °C
